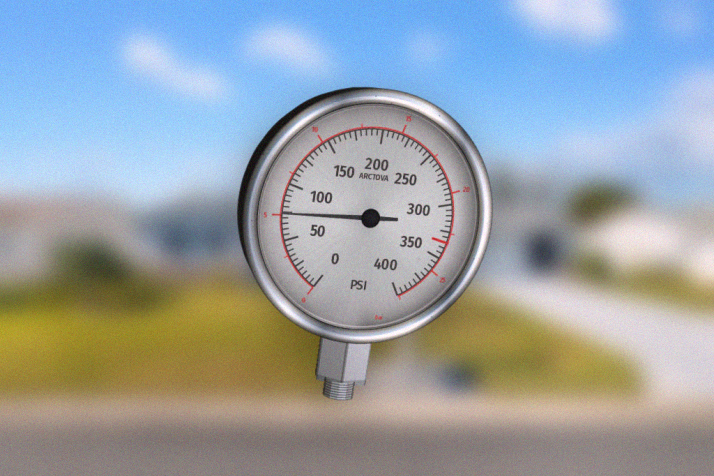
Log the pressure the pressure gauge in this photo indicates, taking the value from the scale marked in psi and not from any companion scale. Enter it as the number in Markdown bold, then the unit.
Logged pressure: **75** psi
